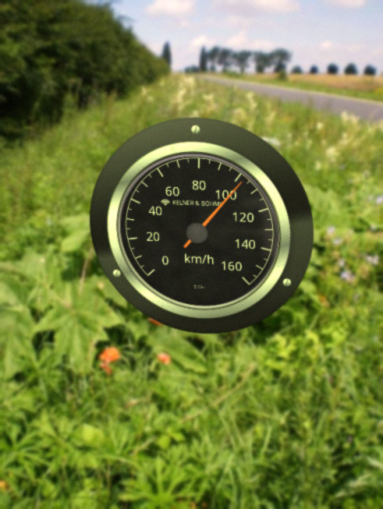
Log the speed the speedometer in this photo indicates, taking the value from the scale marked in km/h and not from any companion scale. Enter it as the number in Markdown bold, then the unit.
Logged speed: **102.5** km/h
